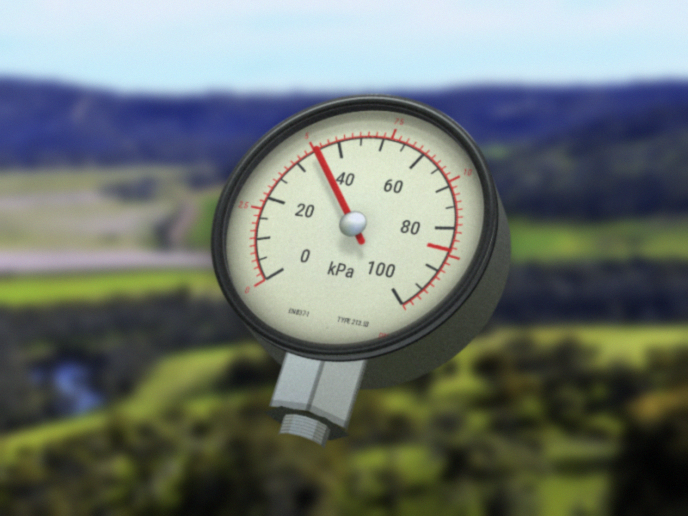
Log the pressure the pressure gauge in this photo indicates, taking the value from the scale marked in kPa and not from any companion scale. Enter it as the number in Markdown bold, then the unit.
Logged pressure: **35** kPa
